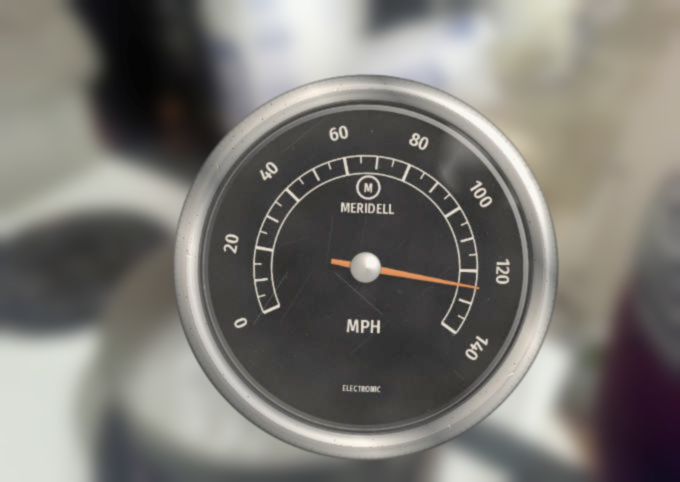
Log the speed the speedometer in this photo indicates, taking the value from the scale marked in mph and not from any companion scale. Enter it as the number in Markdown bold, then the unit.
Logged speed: **125** mph
